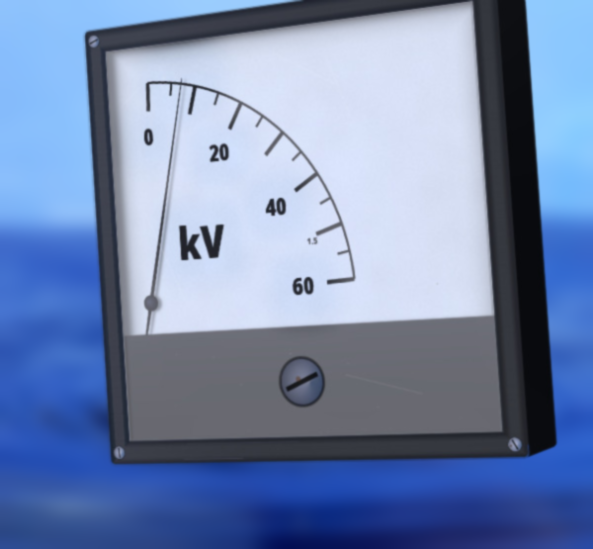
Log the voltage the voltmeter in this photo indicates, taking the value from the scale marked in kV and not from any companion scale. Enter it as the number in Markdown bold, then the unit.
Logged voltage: **7.5** kV
